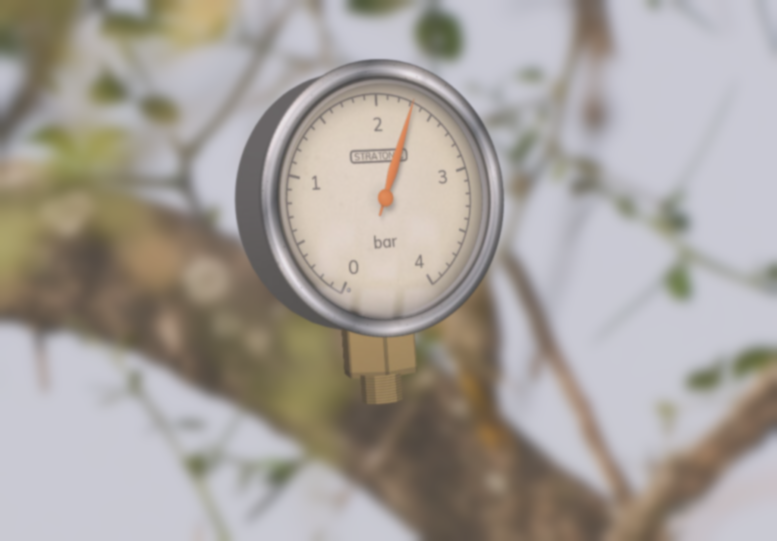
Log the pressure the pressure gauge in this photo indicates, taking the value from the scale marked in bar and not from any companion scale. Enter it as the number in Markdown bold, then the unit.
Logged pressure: **2.3** bar
